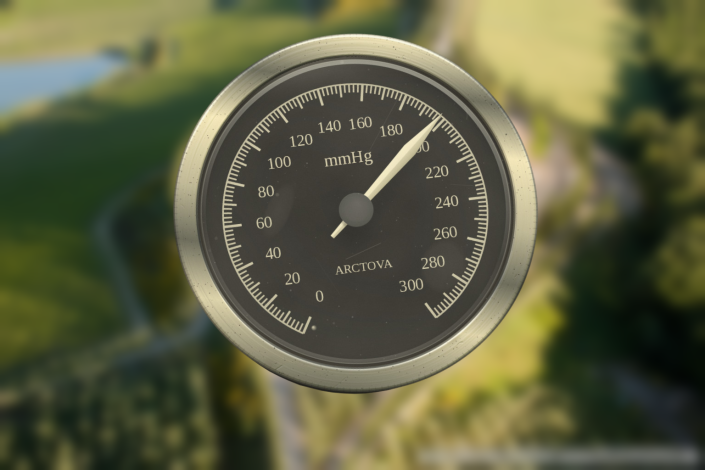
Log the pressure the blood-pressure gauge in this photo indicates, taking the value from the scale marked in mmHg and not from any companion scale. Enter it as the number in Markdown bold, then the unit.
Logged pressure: **198** mmHg
